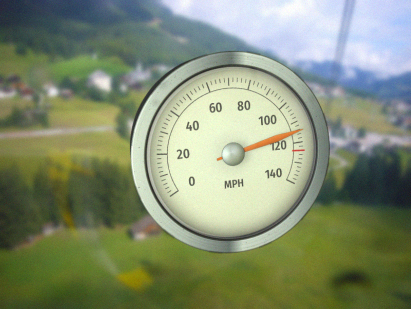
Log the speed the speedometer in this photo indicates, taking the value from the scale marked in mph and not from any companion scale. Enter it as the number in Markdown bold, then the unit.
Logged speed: **114** mph
